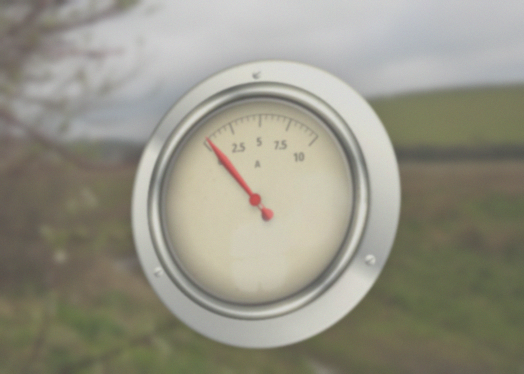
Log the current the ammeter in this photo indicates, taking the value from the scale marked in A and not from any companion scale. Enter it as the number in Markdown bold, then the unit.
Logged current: **0.5** A
